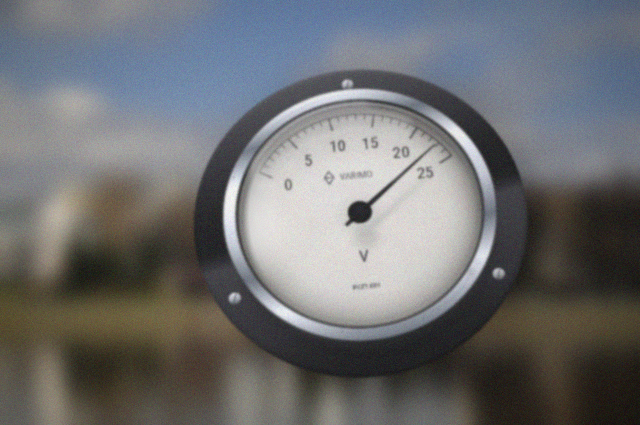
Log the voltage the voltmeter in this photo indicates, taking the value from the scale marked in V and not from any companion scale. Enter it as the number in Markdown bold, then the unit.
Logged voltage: **23** V
